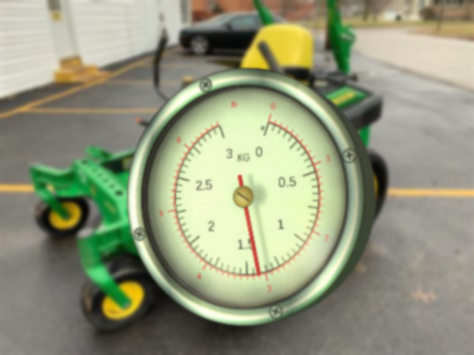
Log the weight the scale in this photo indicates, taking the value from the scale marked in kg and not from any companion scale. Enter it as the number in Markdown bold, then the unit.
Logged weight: **1.4** kg
